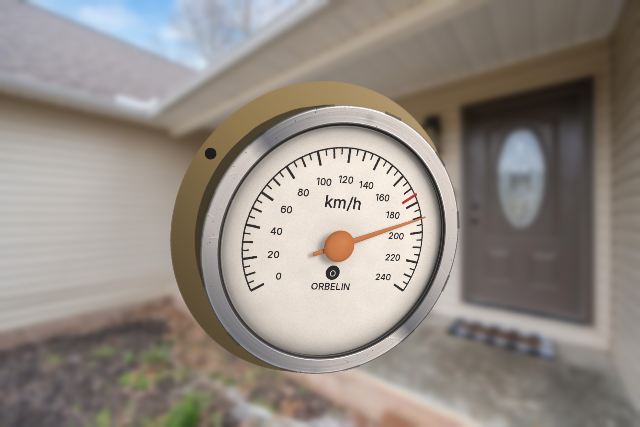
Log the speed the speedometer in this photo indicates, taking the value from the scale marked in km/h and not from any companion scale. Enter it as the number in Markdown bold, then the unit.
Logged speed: **190** km/h
